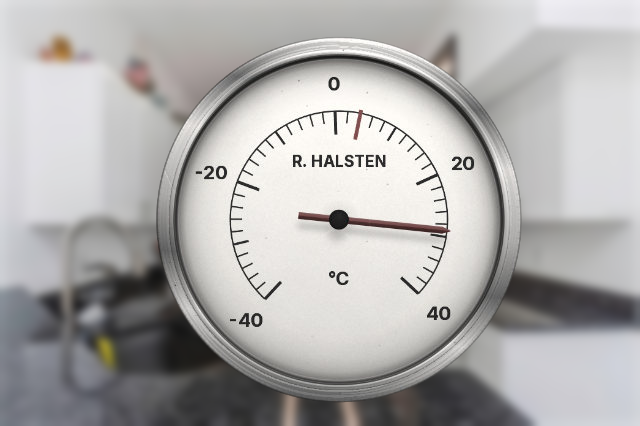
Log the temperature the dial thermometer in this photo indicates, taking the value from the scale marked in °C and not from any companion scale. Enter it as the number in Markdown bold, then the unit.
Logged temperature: **29** °C
